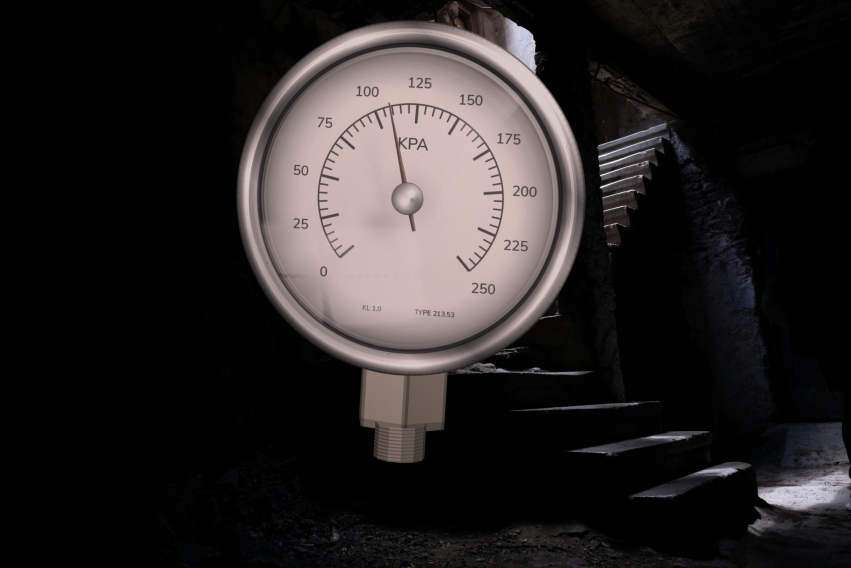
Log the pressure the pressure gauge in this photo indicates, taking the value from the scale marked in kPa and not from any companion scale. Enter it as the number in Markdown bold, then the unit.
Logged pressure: **110** kPa
